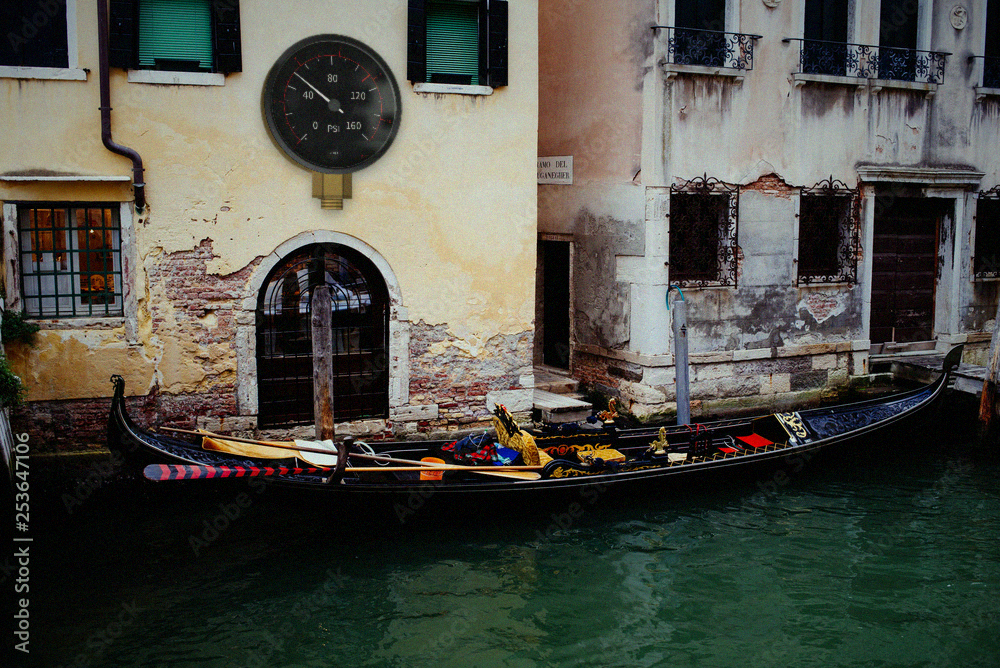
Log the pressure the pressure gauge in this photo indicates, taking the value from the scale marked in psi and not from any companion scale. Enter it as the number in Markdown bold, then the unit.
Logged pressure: **50** psi
